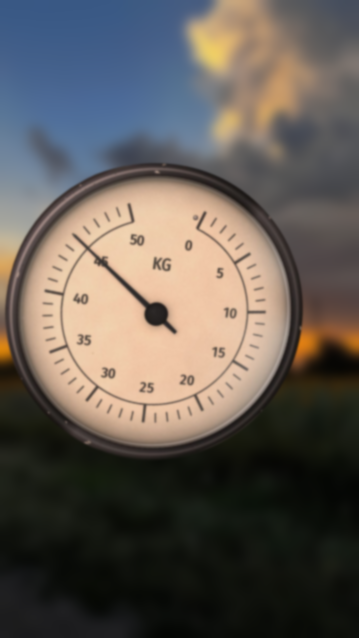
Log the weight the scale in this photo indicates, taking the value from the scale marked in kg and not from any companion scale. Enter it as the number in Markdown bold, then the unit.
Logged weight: **45** kg
